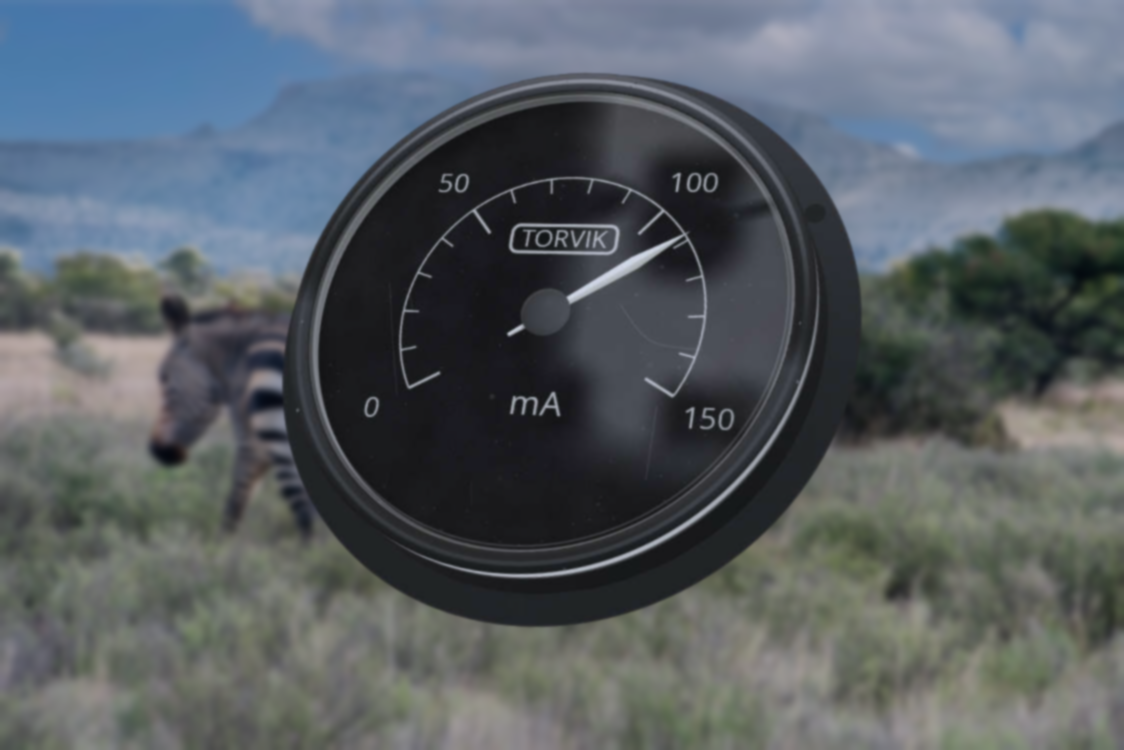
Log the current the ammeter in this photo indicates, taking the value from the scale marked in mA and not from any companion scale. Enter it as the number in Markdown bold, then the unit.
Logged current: **110** mA
